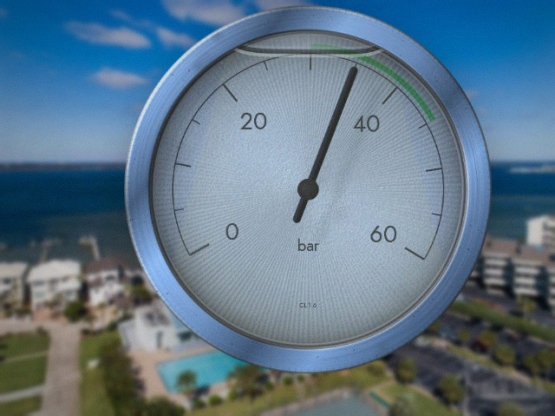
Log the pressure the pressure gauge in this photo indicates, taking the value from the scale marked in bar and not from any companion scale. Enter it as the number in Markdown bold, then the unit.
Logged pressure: **35** bar
